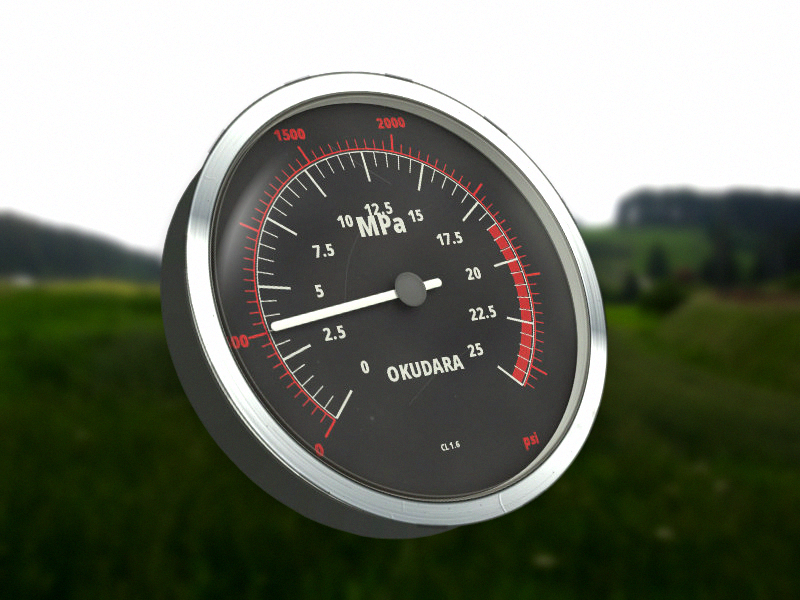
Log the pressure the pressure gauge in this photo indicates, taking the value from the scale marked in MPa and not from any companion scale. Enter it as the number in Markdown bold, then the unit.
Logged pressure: **3.5** MPa
